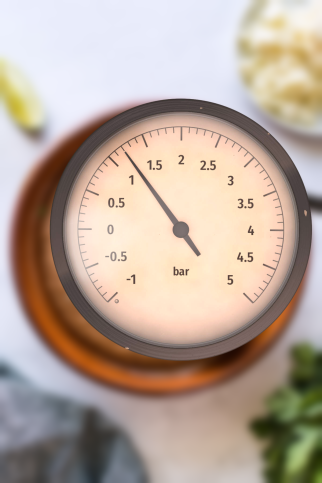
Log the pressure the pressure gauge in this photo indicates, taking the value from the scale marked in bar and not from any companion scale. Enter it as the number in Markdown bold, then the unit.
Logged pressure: **1.2** bar
